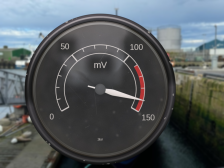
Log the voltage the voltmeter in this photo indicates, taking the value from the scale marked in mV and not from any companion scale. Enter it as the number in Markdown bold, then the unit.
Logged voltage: **140** mV
